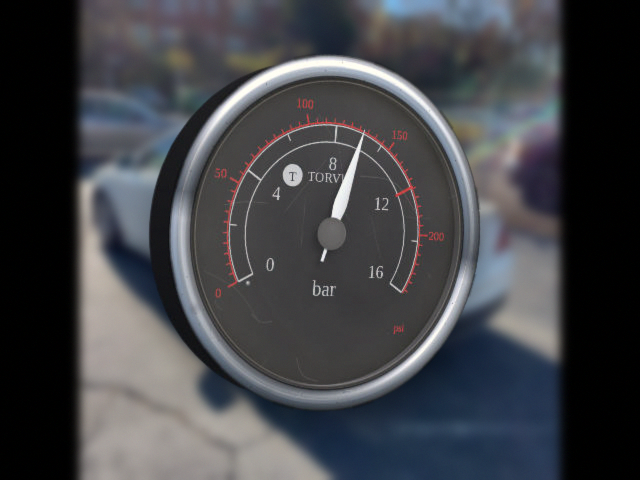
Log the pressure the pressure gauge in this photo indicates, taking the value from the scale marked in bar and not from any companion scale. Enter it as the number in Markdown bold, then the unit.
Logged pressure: **9** bar
